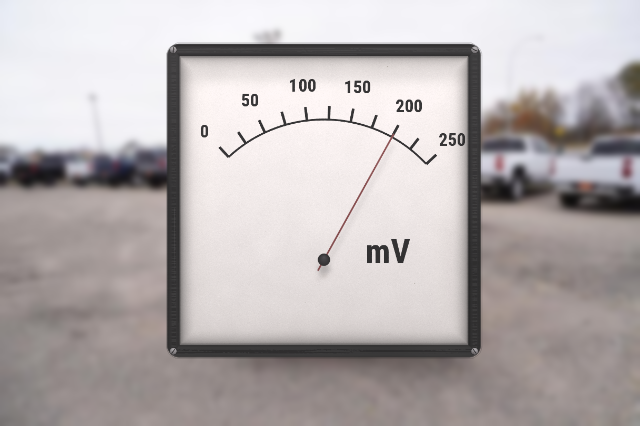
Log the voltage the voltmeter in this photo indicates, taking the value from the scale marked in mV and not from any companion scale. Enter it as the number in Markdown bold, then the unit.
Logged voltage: **200** mV
